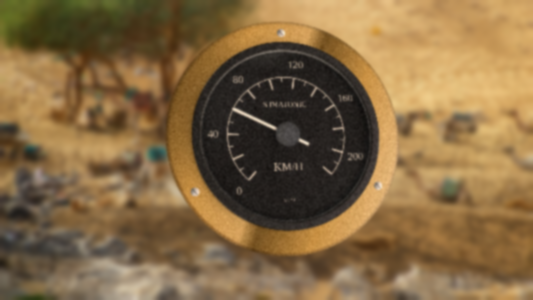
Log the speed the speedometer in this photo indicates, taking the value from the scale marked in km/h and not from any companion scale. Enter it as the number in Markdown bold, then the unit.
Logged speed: **60** km/h
